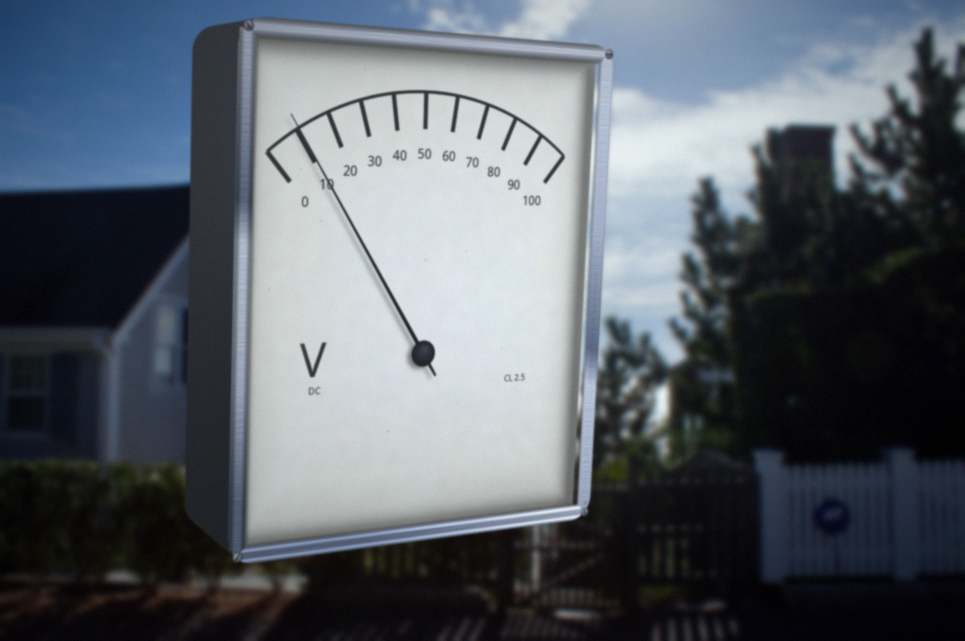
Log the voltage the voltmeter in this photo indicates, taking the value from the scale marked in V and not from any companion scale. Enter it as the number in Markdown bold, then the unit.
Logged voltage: **10** V
